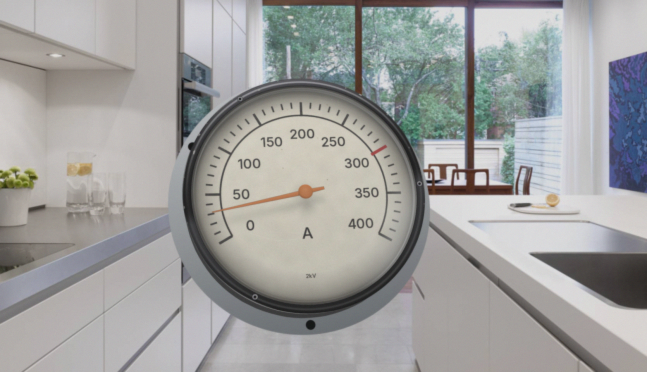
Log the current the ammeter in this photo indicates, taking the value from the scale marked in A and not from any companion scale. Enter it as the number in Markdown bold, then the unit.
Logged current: **30** A
